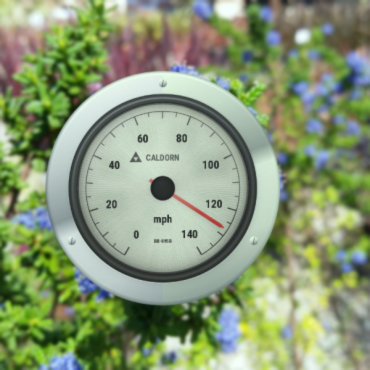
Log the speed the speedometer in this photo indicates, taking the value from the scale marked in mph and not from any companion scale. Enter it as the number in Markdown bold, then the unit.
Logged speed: **127.5** mph
